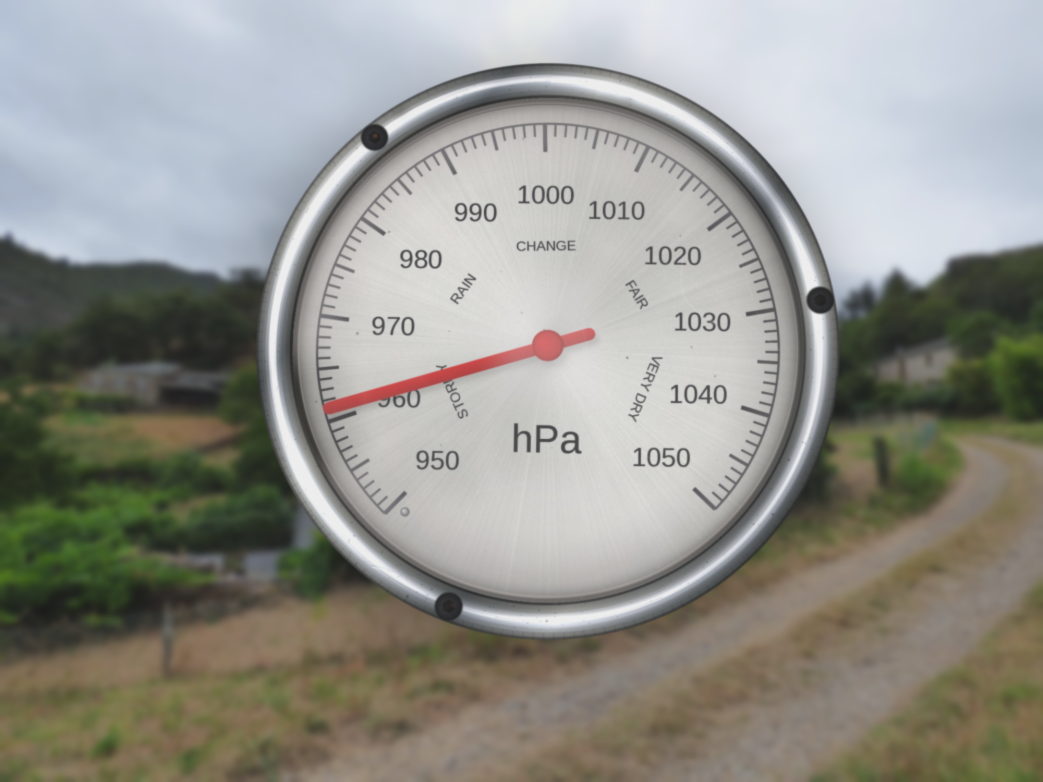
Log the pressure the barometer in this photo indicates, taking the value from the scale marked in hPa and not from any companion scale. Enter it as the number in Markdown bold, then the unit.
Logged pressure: **961** hPa
